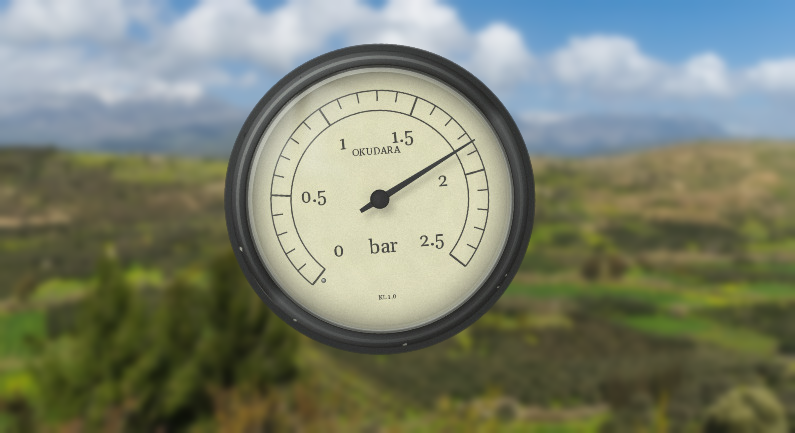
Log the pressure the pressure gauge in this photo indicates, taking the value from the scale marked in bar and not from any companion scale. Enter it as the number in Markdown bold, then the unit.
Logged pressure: **1.85** bar
